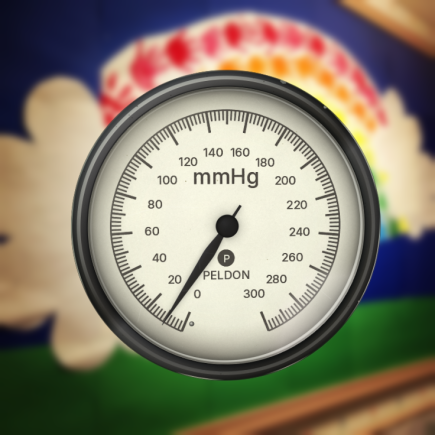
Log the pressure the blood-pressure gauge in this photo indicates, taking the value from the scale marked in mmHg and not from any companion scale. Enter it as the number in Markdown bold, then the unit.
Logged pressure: **10** mmHg
